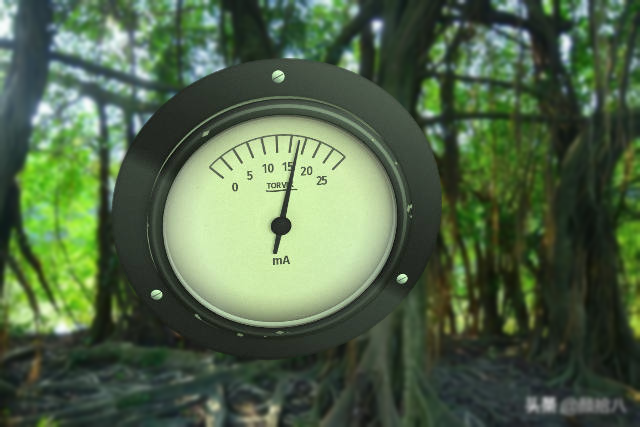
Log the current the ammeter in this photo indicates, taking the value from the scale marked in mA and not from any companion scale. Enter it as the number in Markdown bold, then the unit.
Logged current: **16.25** mA
